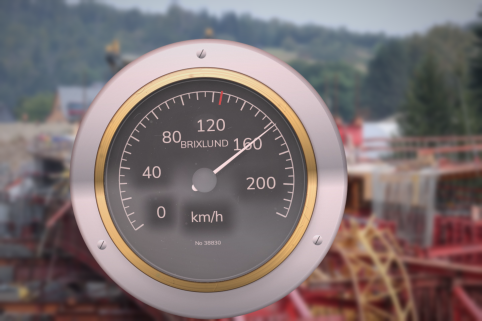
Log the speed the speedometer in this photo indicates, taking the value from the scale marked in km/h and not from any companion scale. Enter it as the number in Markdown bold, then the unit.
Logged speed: **162.5** km/h
